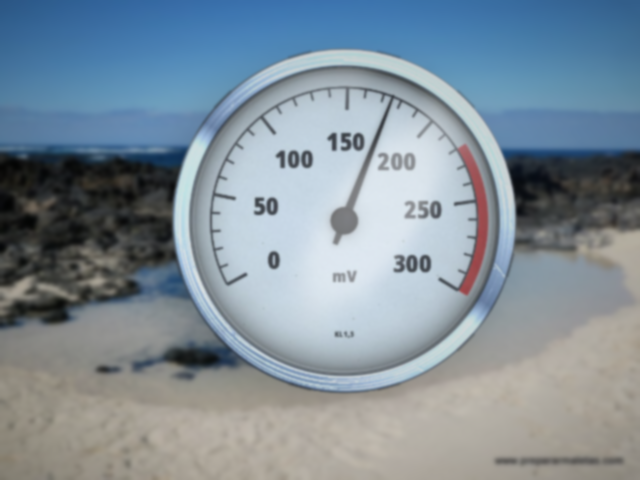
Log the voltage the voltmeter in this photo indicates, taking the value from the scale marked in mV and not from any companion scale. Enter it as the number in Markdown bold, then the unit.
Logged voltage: **175** mV
